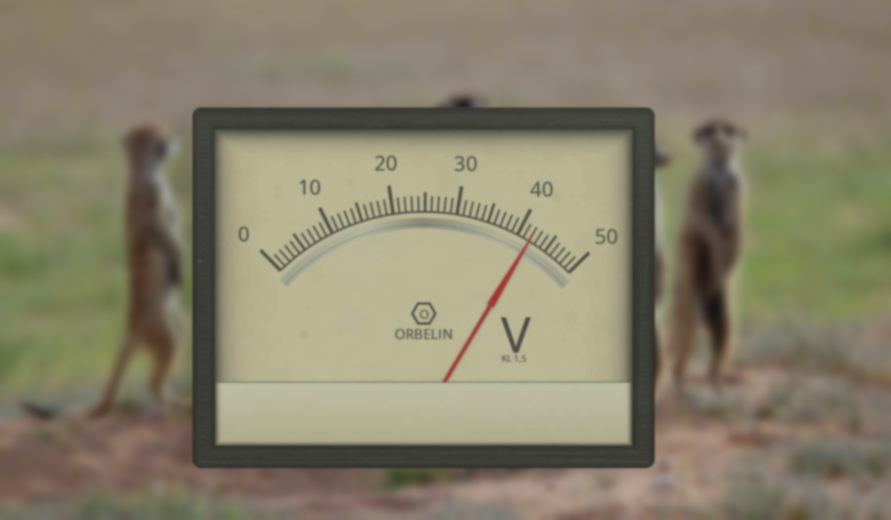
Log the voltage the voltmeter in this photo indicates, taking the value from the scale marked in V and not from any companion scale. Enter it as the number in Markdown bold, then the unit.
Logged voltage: **42** V
